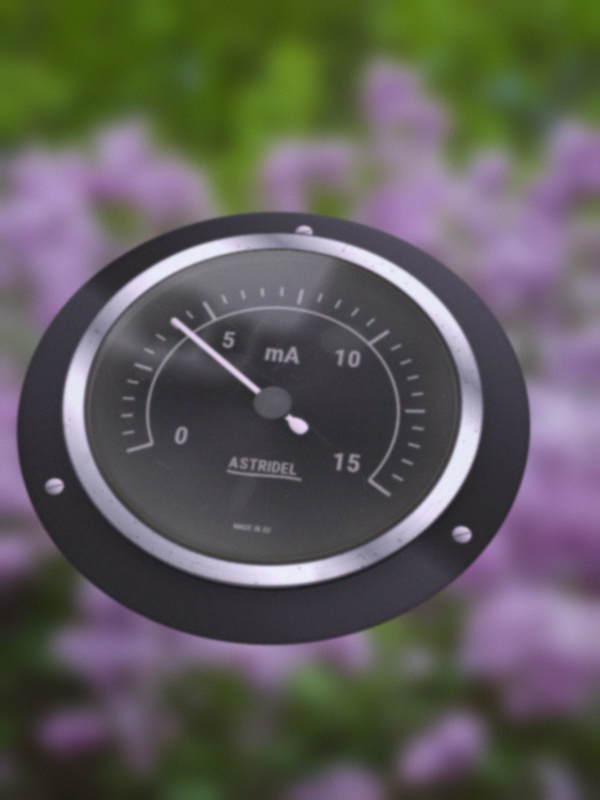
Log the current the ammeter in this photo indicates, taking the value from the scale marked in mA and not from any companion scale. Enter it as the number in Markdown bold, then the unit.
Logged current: **4** mA
